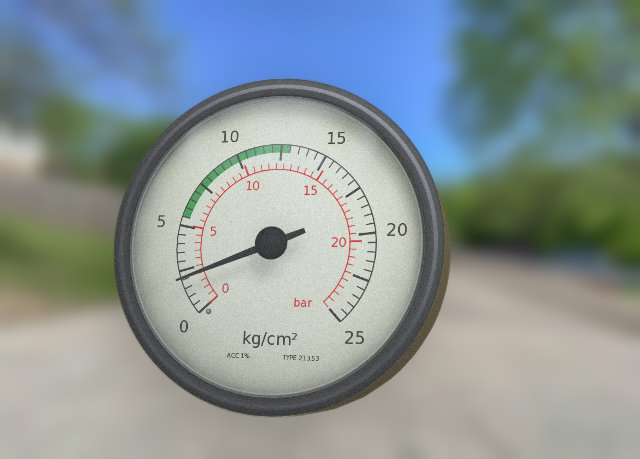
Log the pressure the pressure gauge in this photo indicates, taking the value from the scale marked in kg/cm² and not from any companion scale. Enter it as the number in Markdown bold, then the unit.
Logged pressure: **2** kg/cm²
